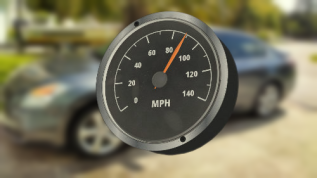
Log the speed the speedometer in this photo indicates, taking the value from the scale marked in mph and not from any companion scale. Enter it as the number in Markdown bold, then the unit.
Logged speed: **90** mph
